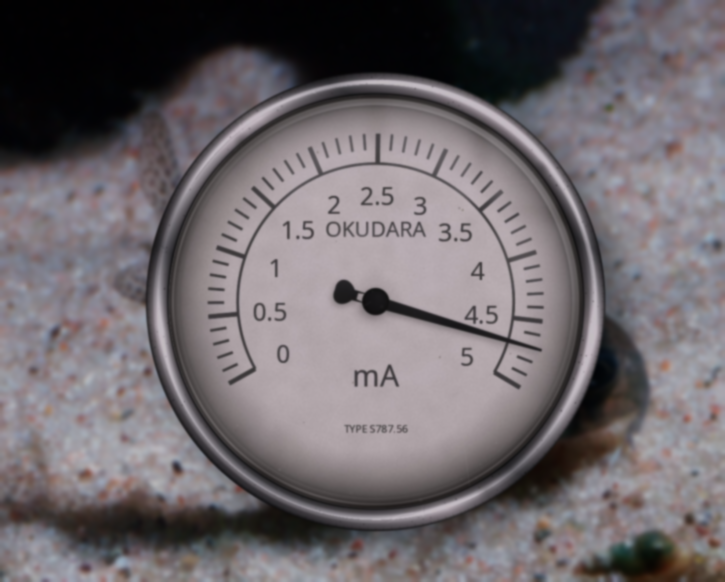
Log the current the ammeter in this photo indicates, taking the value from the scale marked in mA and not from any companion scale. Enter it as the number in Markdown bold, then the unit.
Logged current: **4.7** mA
